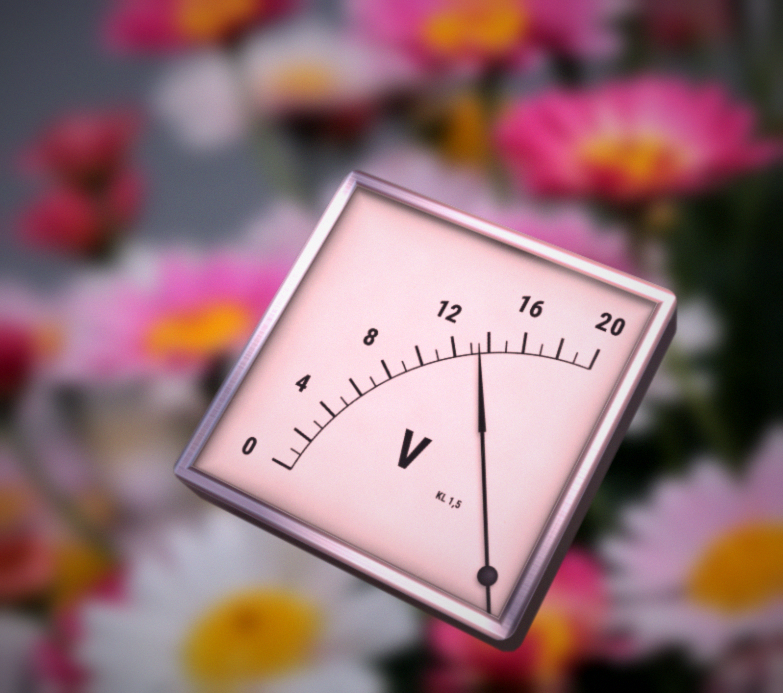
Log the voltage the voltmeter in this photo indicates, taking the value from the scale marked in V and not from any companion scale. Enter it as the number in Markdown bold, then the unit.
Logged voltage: **13.5** V
